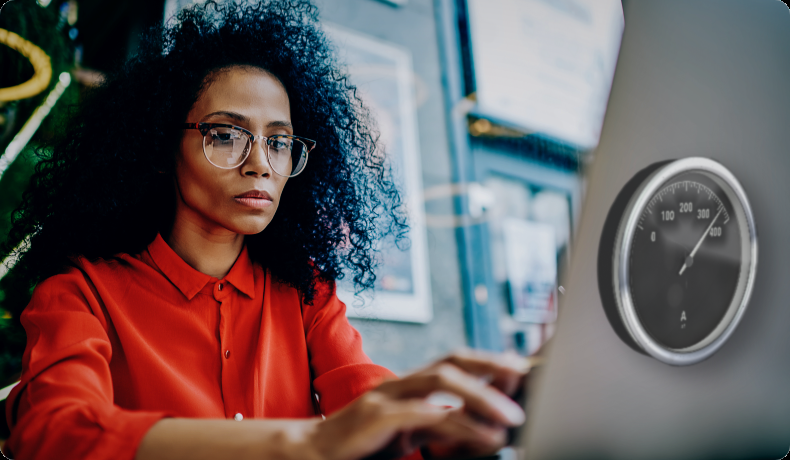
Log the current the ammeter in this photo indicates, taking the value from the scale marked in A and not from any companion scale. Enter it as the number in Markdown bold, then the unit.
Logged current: **350** A
